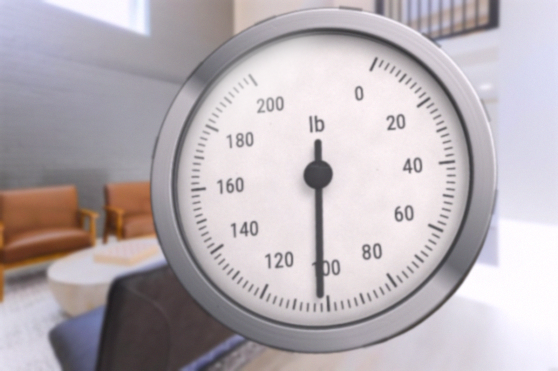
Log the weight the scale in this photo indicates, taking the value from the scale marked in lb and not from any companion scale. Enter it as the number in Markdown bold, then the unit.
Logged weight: **102** lb
